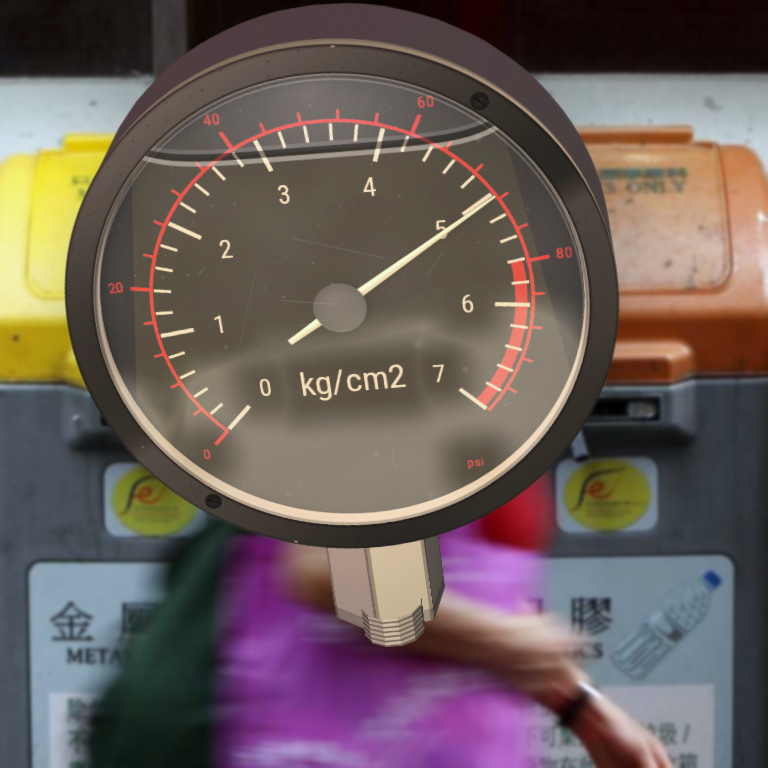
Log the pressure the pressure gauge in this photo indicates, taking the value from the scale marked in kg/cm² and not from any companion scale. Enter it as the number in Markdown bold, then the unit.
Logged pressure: **5** kg/cm²
